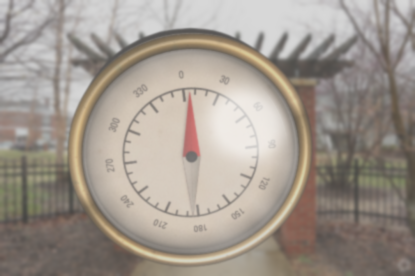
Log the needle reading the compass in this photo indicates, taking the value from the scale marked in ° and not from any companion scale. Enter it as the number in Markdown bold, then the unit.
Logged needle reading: **5** °
